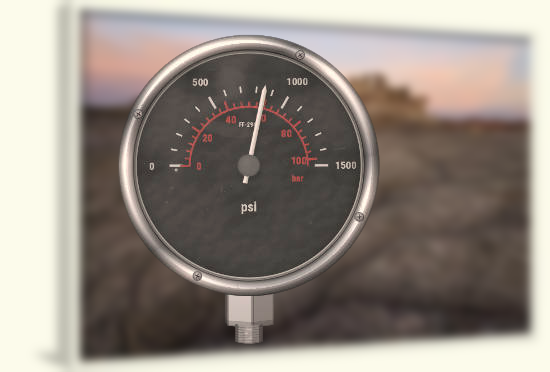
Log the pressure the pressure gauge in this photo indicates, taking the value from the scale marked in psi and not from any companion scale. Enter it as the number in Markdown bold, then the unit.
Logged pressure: **850** psi
